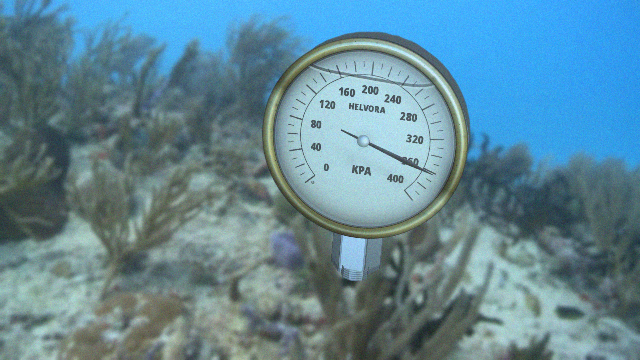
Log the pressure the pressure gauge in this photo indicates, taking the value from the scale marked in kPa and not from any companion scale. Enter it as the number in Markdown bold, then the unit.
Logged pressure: **360** kPa
